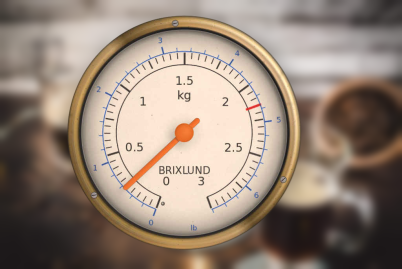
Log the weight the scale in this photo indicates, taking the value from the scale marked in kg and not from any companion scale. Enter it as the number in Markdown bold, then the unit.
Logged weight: **0.25** kg
